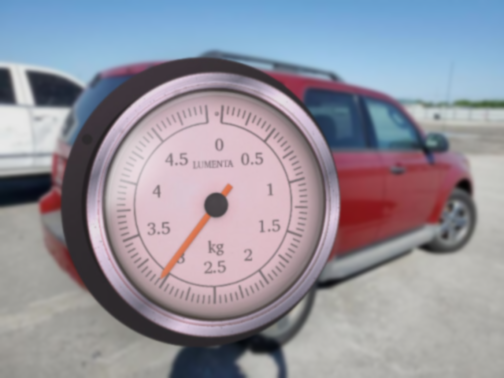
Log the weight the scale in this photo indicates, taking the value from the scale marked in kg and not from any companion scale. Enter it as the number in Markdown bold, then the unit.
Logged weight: **3.05** kg
